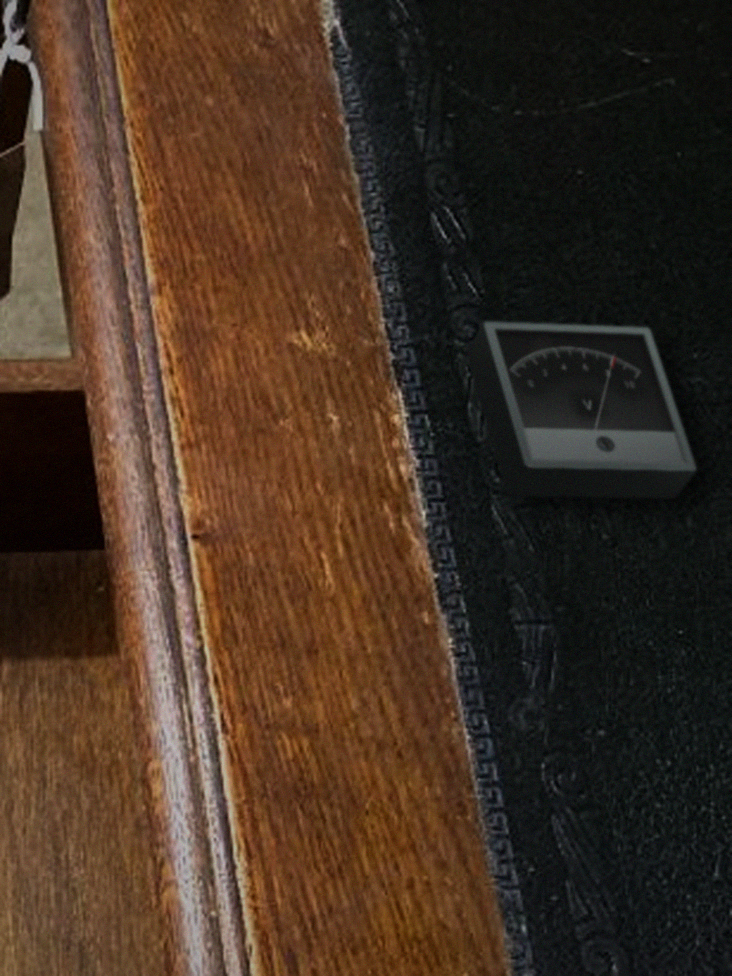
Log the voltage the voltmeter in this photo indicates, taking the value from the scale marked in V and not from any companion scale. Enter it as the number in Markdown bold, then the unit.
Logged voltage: **8** V
